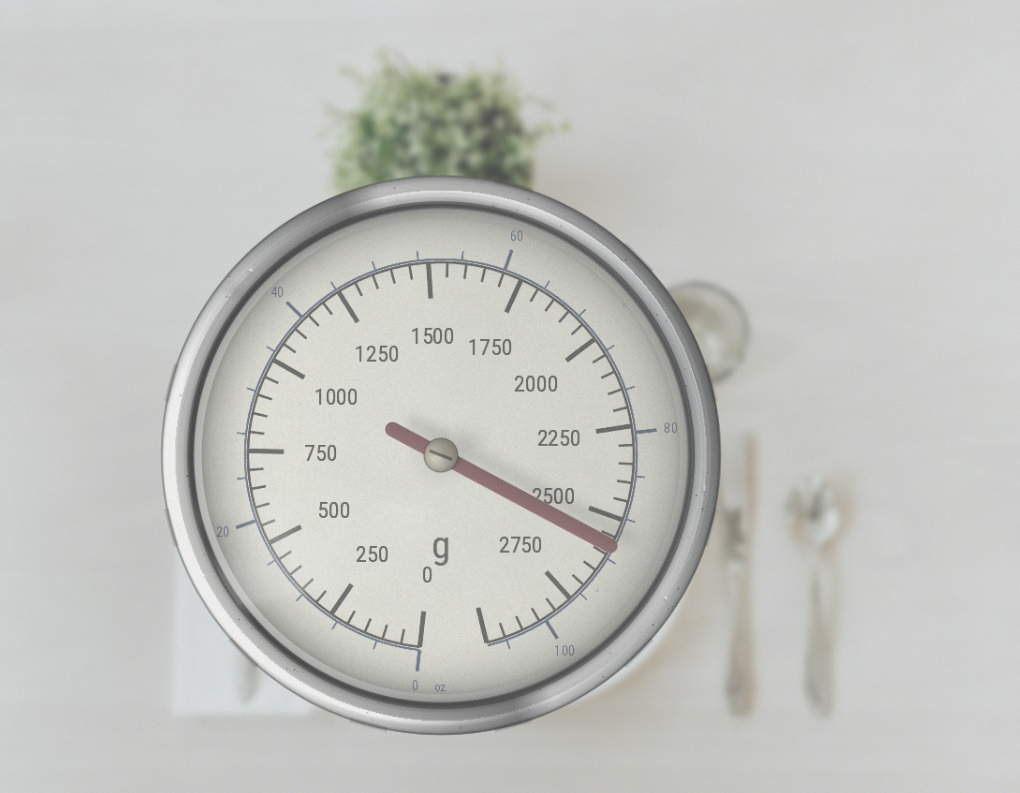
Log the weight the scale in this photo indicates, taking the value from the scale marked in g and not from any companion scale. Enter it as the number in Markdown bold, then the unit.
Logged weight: **2575** g
